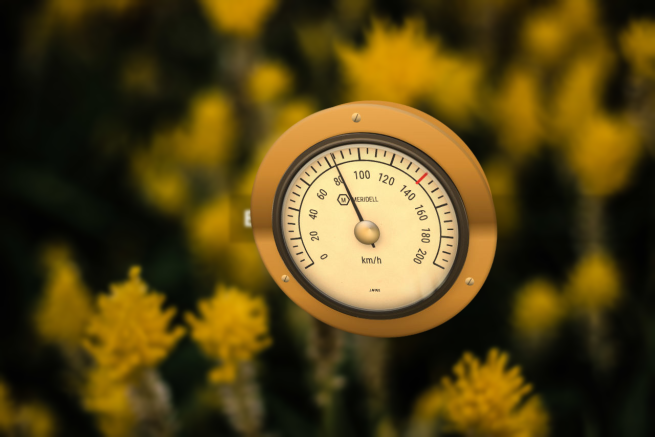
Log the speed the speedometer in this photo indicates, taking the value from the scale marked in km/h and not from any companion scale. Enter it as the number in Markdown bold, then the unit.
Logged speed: **85** km/h
